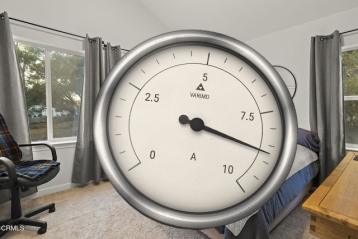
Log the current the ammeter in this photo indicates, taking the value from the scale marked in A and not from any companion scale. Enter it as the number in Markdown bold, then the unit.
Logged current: **8.75** A
